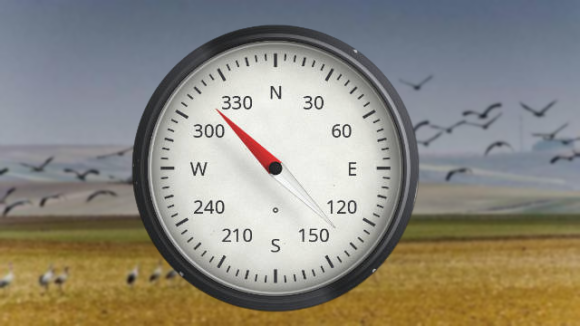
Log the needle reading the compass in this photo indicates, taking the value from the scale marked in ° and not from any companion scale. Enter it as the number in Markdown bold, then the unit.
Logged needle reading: **315** °
